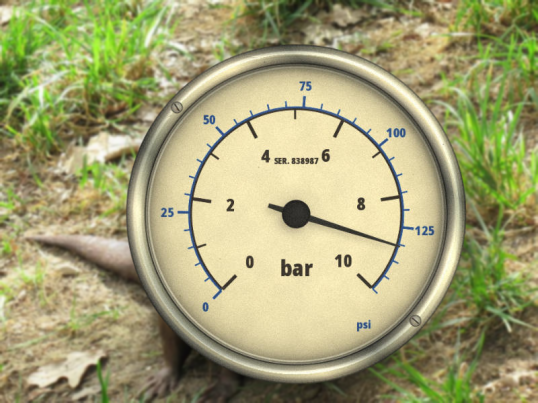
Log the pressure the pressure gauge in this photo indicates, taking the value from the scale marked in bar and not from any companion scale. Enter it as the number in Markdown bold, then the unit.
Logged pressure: **9** bar
